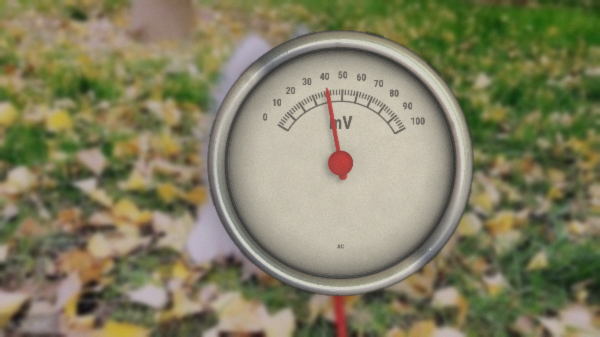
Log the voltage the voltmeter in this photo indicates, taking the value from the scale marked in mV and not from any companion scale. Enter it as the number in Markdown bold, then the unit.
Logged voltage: **40** mV
